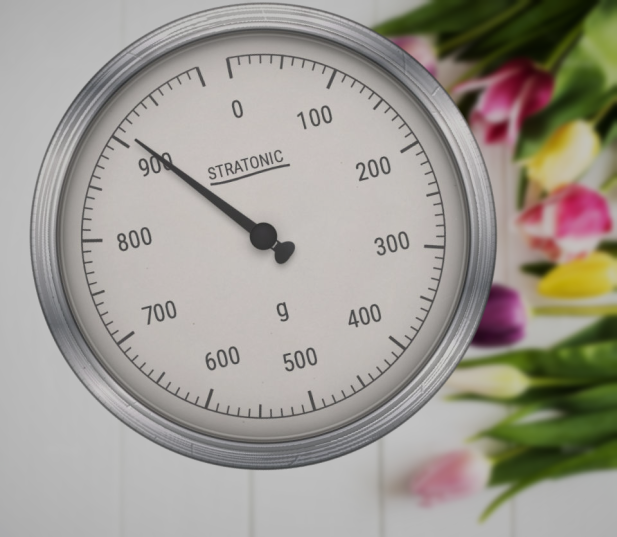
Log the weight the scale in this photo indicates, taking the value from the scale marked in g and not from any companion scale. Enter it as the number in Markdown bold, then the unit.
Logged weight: **910** g
